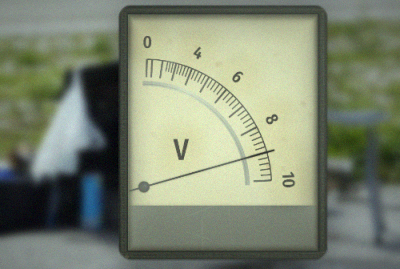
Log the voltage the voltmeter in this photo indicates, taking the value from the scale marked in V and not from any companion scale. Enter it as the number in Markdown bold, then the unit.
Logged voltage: **9** V
